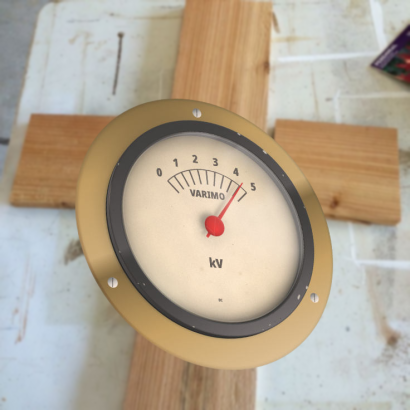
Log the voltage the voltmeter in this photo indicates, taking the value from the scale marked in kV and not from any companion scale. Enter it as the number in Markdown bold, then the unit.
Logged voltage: **4.5** kV
